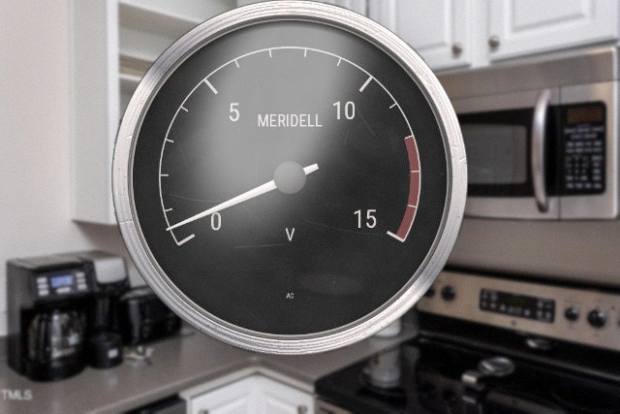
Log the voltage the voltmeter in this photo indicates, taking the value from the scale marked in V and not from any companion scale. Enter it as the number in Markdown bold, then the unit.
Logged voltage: **0.5** V
